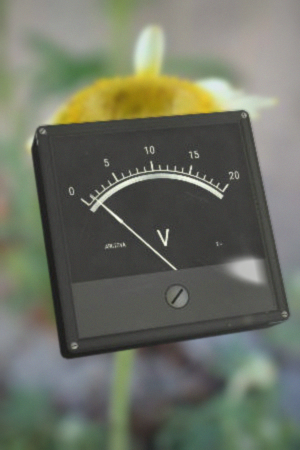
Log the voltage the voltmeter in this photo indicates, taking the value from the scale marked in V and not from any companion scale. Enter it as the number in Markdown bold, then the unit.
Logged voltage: **1** V
